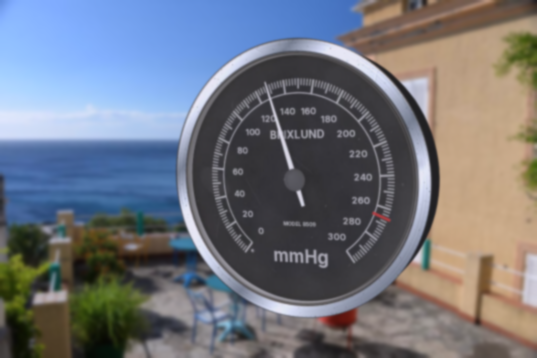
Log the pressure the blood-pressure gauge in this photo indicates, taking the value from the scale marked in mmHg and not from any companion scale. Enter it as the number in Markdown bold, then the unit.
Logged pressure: **130** mmHg
